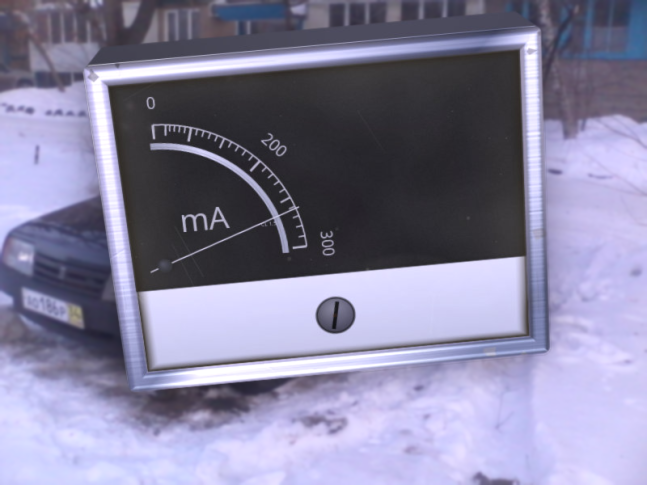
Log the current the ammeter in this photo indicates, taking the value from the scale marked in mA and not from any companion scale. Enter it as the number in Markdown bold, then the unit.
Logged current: **260** mA
